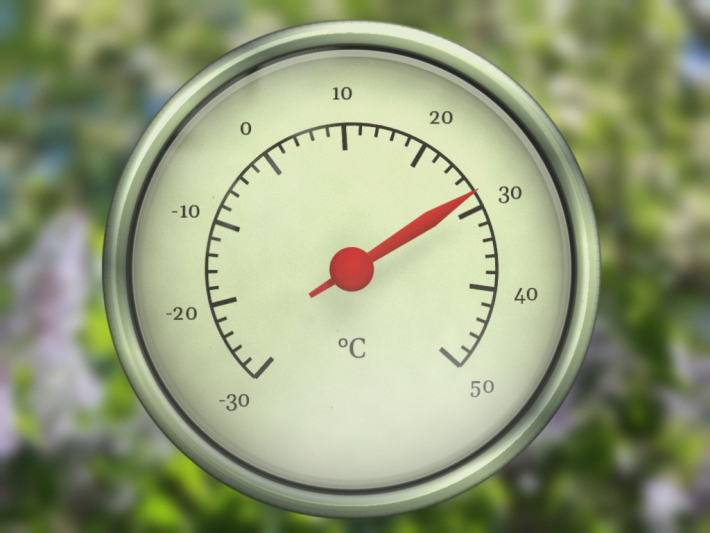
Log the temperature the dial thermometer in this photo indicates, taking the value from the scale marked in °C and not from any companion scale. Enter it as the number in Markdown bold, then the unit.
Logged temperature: **28** °C
